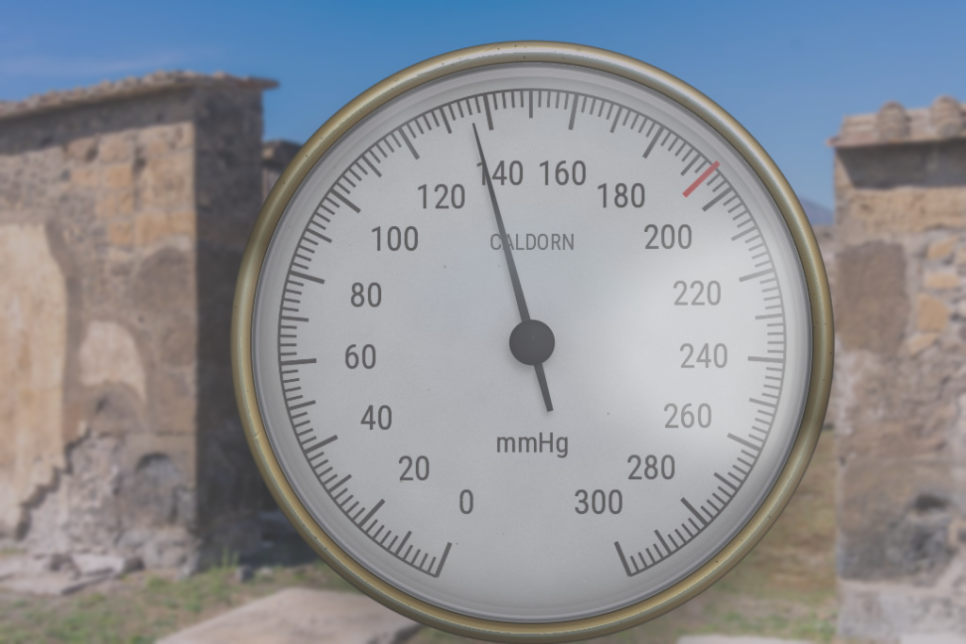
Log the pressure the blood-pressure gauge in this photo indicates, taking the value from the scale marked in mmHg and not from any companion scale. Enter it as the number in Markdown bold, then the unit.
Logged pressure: **136** mmHg
